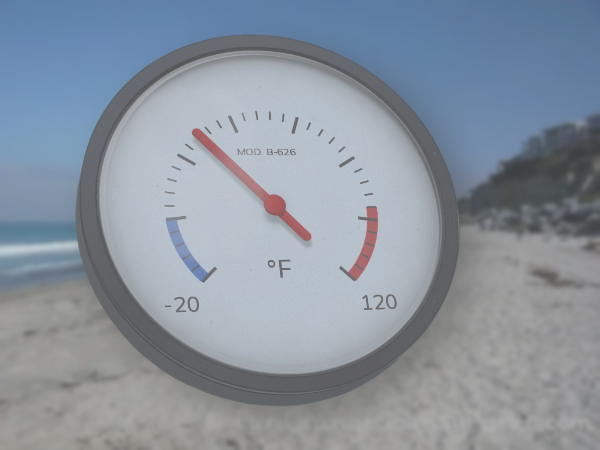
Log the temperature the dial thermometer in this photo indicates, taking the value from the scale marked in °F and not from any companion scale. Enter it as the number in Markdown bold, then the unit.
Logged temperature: **28** °F
